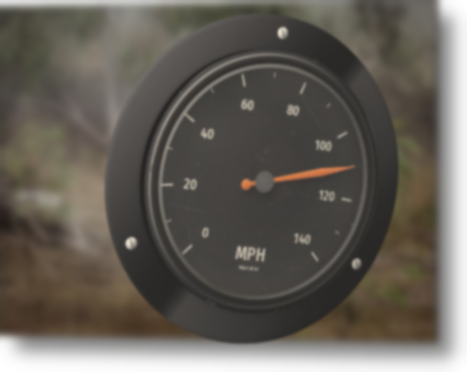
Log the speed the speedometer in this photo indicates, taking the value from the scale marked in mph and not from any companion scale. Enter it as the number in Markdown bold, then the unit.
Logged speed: **110** mph
